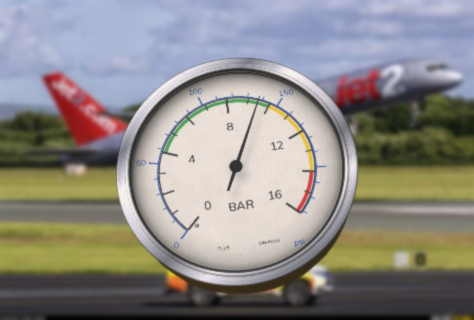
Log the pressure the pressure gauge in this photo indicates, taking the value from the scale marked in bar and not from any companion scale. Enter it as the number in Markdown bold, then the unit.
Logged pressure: **9.5** bar
